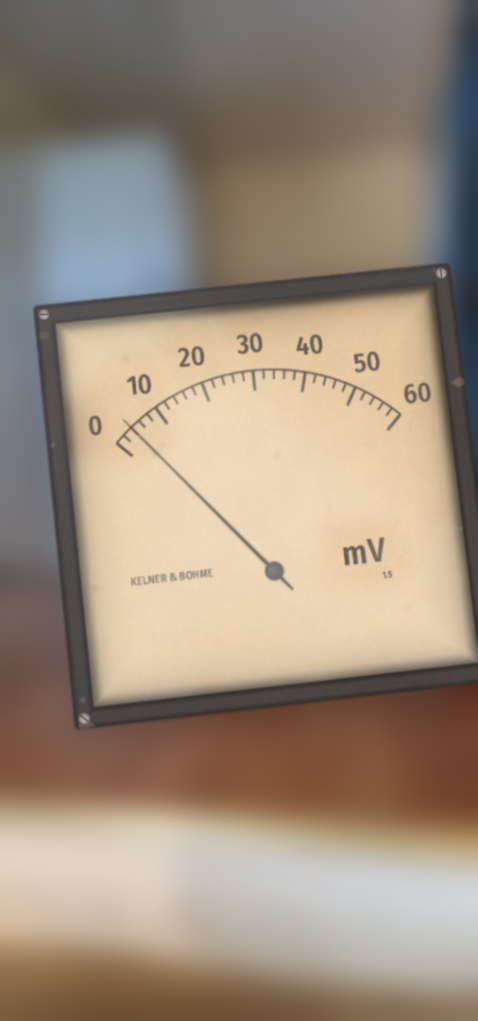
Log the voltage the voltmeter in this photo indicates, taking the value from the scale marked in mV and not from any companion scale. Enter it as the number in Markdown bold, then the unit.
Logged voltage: **4** mV
